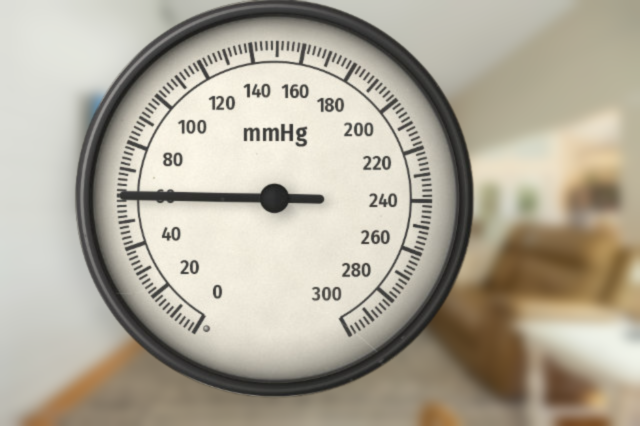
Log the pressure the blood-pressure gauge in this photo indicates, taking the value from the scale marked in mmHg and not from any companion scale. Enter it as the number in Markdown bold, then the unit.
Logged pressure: **60** mmHg
